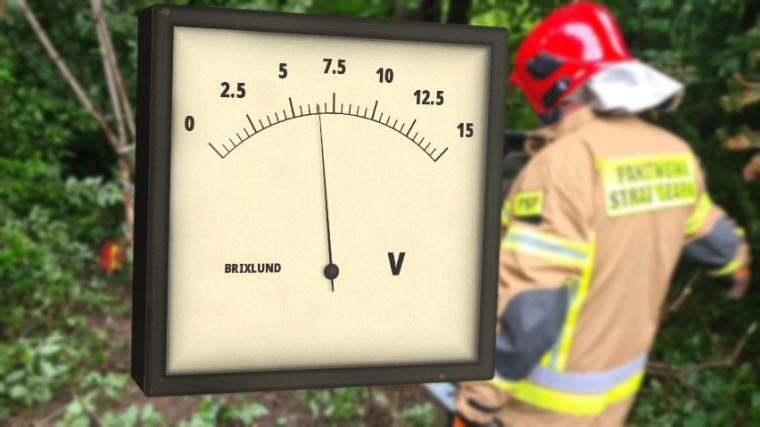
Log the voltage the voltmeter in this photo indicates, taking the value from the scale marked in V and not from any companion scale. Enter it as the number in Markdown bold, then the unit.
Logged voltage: **6.5** V
